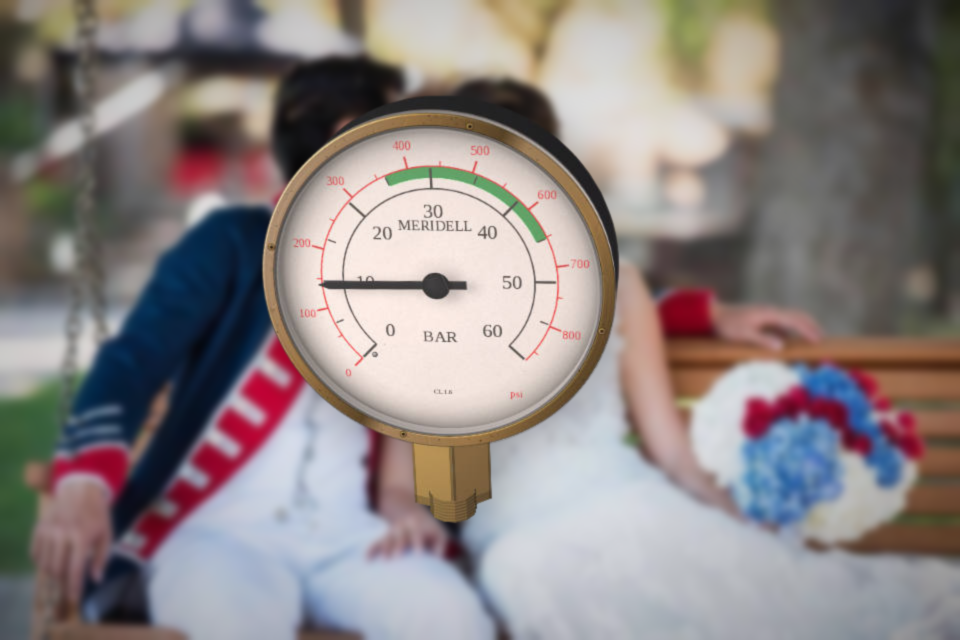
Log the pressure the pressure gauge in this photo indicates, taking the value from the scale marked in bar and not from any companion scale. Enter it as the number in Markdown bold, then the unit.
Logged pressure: **10** bar
